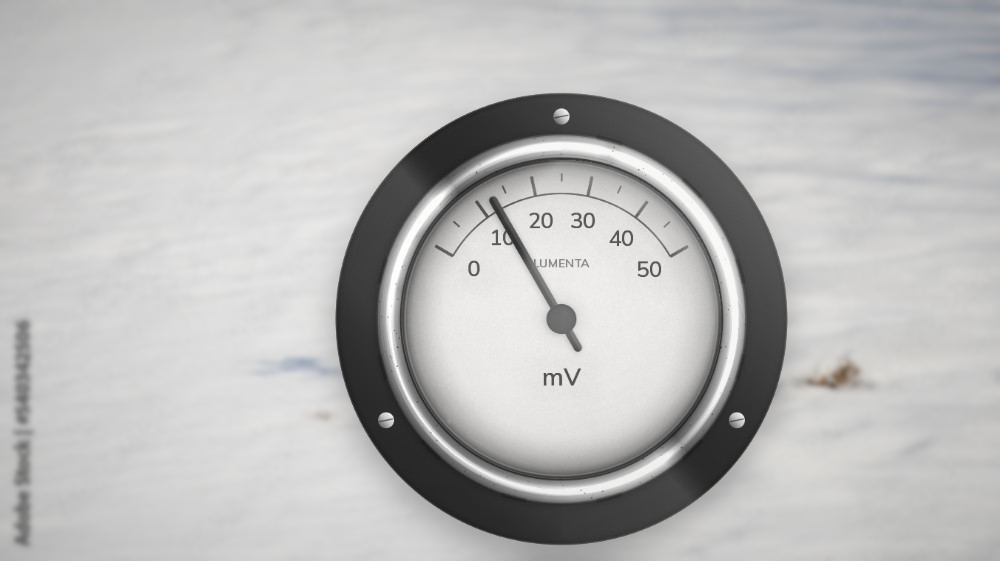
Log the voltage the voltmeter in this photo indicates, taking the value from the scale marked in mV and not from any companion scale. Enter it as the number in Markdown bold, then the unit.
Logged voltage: **12.5** mV
